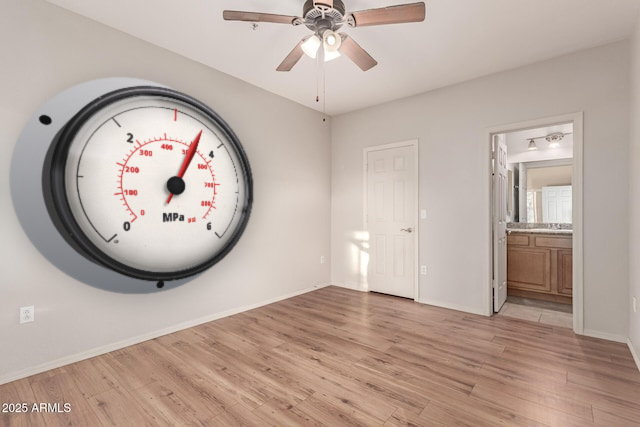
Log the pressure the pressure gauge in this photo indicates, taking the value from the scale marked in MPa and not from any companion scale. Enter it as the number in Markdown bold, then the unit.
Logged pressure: **3.5** MPa
